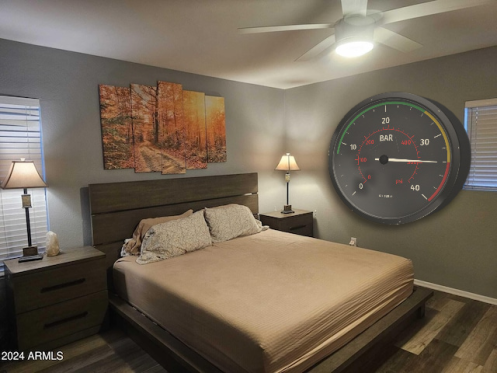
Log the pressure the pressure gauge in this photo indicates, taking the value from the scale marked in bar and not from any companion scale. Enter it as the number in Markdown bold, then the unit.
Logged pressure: **34** bar
